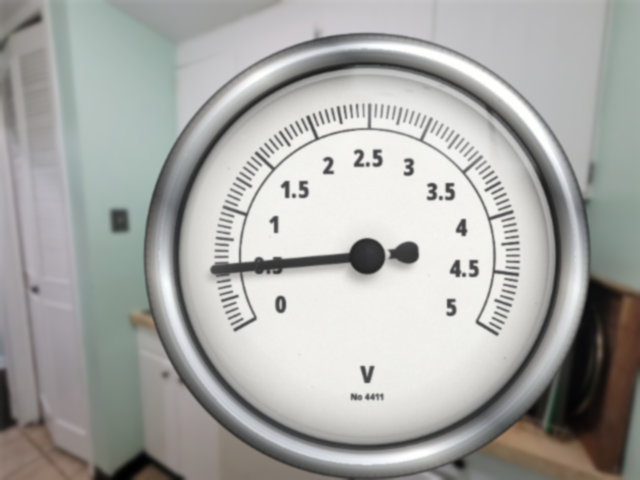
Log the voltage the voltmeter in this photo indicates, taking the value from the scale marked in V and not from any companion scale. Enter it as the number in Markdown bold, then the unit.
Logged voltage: **0.5** V
